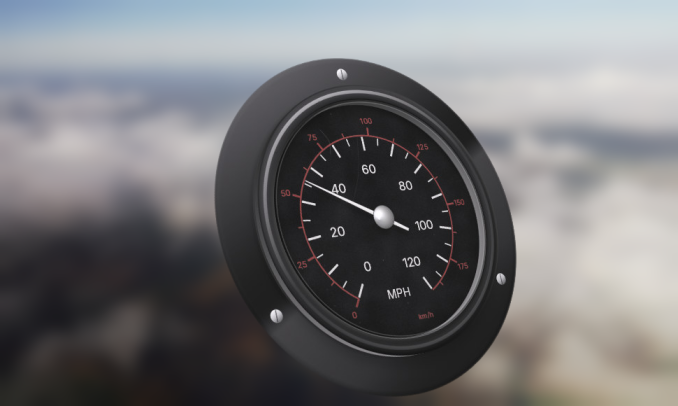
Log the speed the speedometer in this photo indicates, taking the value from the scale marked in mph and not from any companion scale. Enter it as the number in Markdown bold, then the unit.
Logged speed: **35** mph
